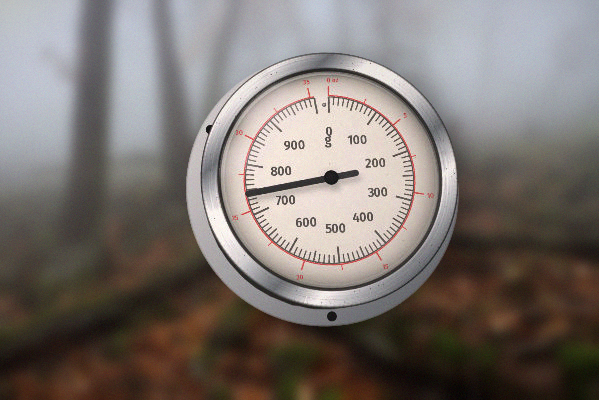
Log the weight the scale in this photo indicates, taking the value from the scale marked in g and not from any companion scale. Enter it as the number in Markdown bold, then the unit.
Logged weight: **740** g
